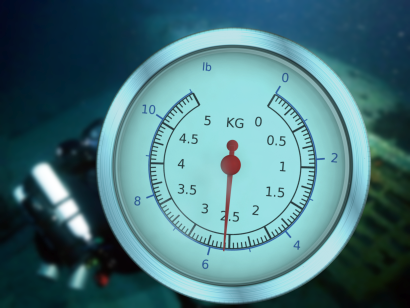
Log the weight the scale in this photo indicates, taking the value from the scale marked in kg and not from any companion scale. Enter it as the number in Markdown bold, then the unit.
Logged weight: **2.55** kg
